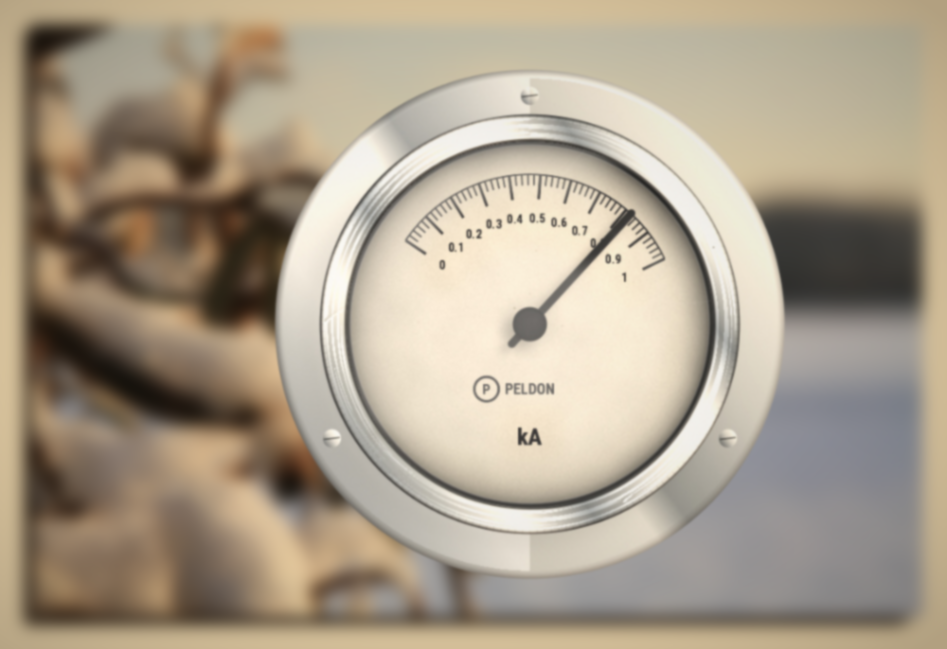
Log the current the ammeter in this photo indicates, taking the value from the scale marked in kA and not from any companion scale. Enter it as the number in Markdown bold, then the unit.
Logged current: **0.82** kA
